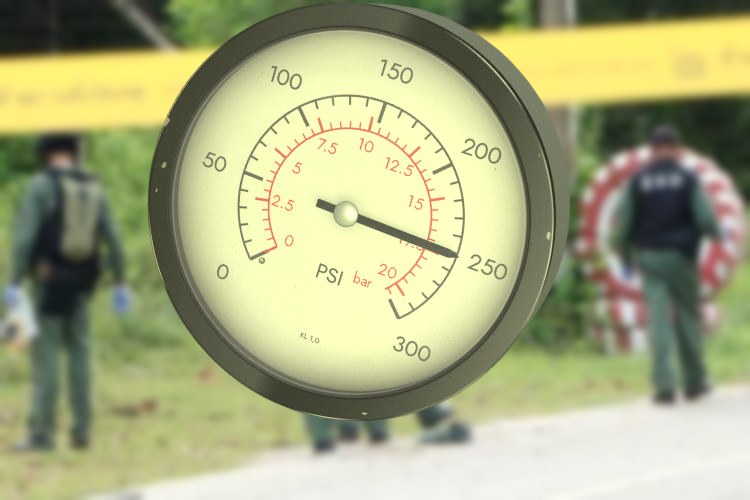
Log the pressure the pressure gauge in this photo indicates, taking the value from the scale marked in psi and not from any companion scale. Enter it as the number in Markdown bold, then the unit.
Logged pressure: **250** psi
